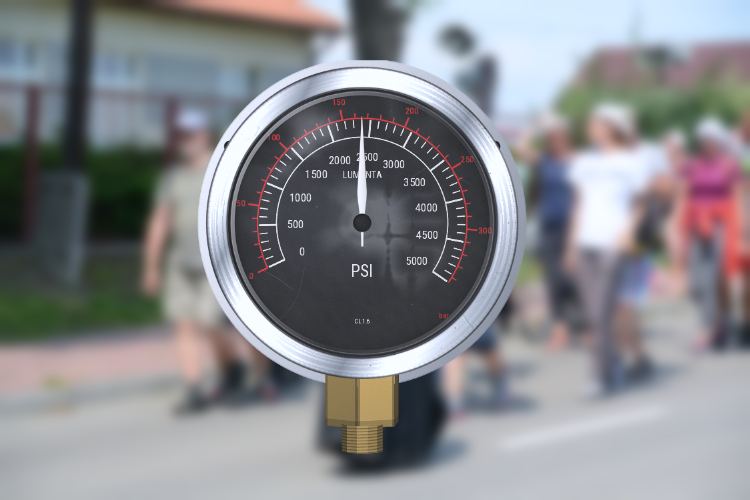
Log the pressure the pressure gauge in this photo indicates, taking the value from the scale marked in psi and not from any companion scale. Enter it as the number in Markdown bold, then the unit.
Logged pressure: **2400** psi
